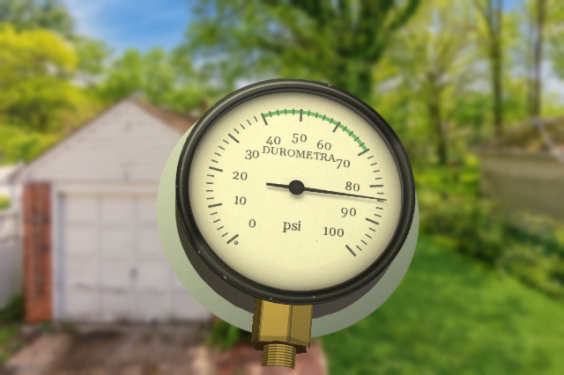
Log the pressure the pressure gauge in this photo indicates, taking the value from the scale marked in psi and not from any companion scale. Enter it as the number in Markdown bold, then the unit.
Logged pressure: **84** psi
